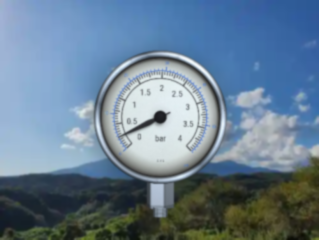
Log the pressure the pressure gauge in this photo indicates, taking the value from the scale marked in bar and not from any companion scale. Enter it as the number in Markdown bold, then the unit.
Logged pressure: **0.25** bar
